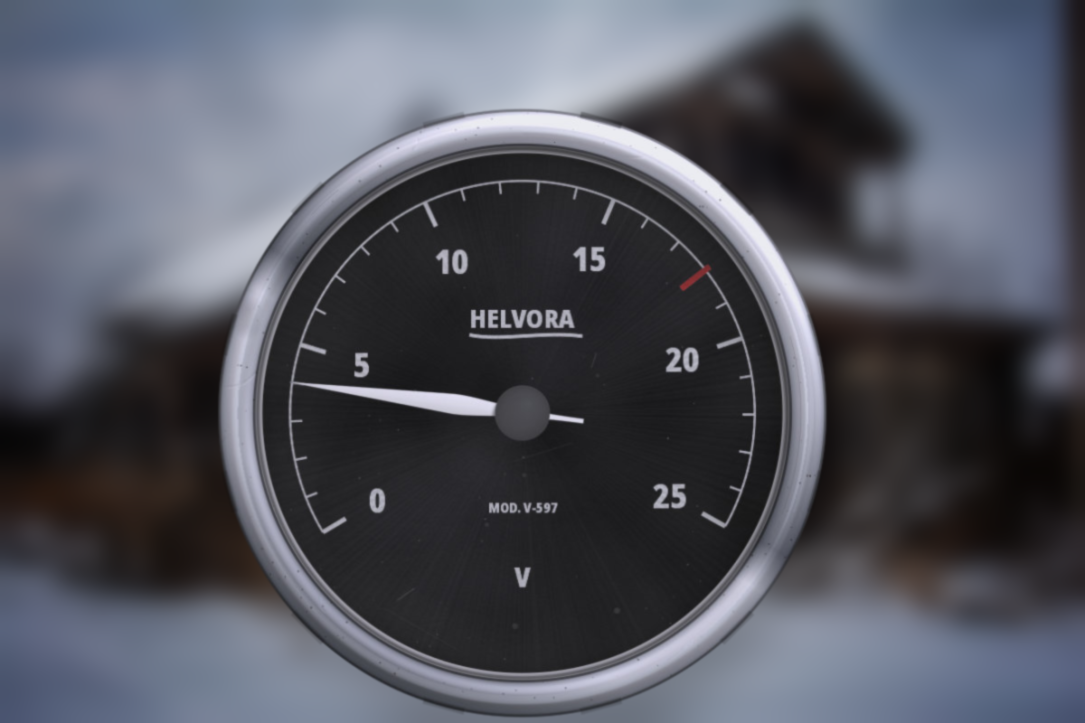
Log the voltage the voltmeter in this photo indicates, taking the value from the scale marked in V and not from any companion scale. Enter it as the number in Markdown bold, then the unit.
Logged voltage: **4** V
